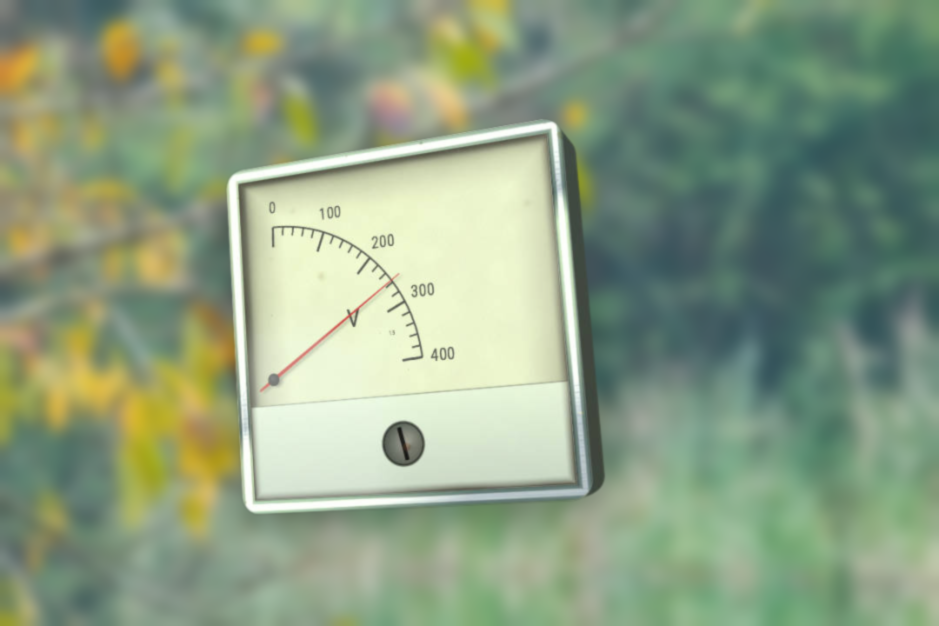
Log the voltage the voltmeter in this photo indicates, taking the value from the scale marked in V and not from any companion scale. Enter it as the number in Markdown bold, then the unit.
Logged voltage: **260** V
